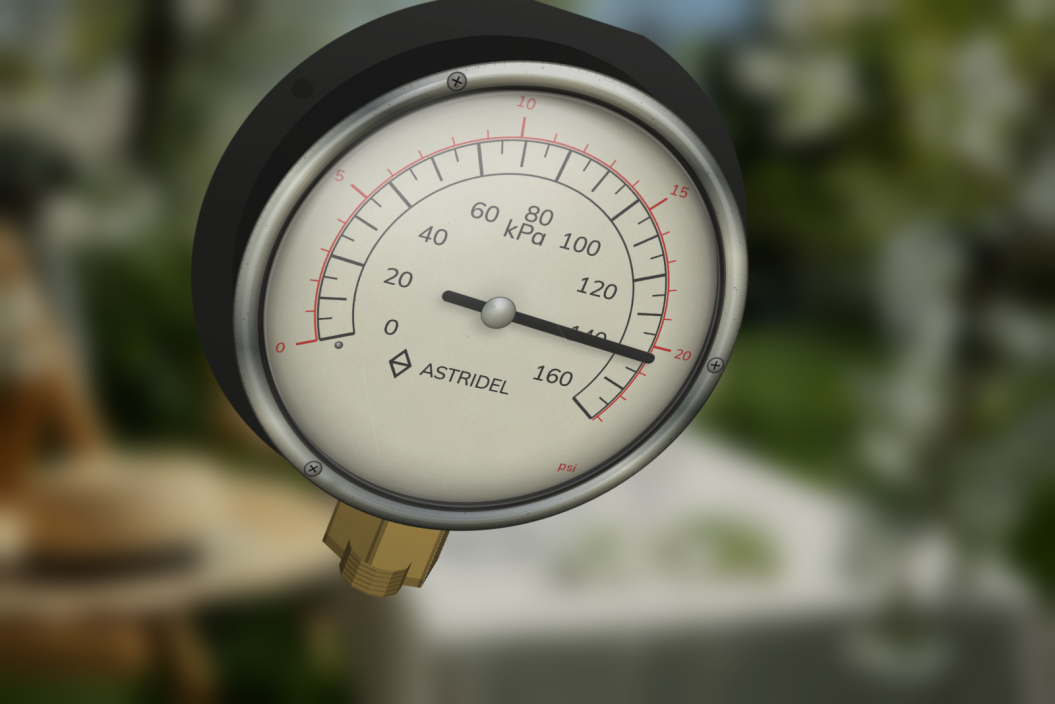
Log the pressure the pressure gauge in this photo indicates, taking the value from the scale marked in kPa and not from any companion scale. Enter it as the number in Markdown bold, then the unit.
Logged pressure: **140** kPa
